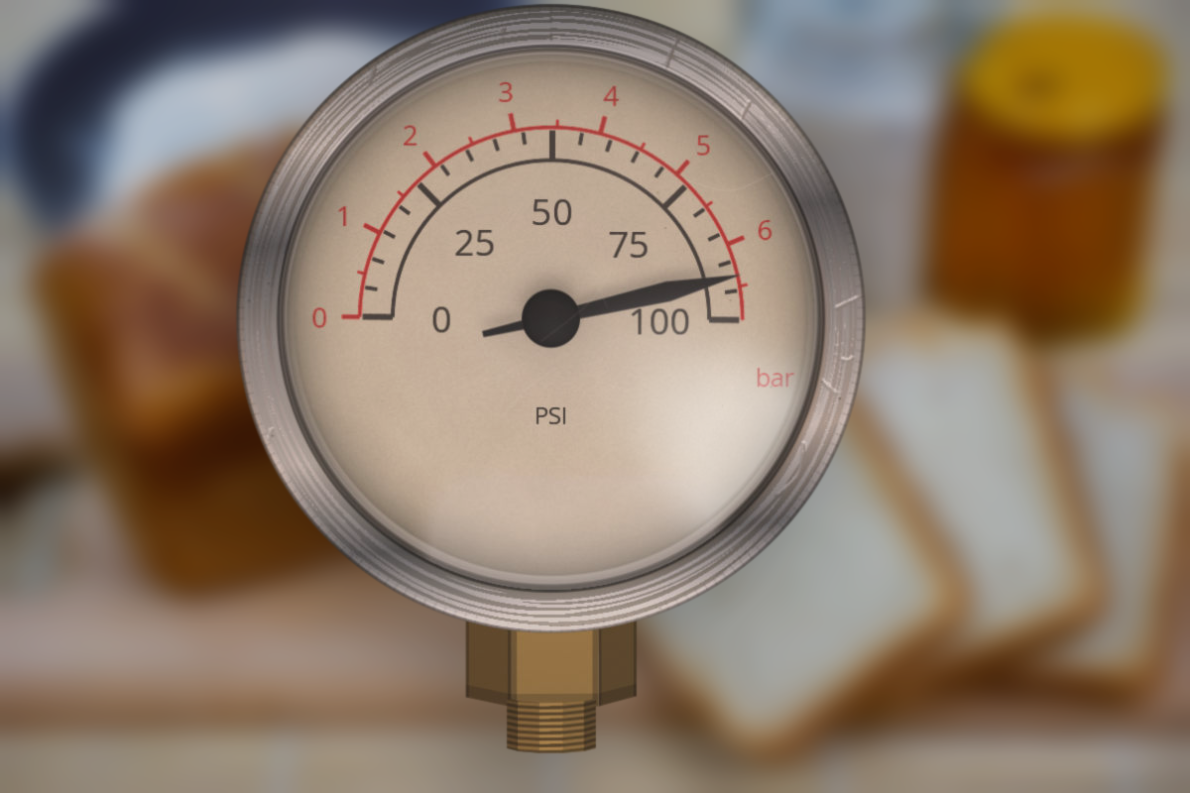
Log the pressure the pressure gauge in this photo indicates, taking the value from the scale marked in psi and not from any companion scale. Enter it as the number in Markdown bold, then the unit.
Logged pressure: **92.5** psi
